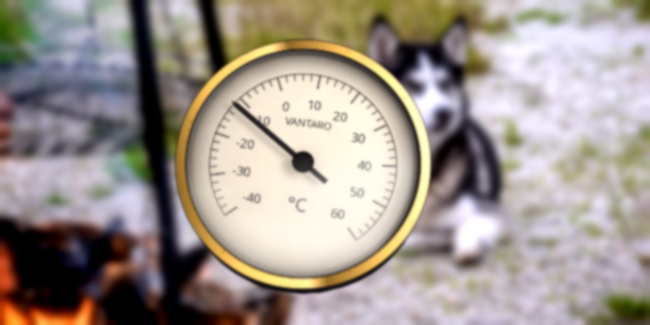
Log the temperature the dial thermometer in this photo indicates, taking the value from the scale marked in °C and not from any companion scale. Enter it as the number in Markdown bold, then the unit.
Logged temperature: **-12** °C
